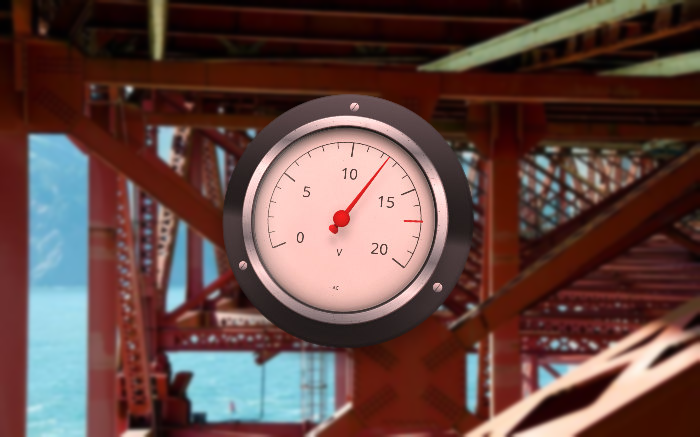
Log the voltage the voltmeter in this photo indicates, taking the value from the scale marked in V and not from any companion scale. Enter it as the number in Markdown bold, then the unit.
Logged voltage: **12.5** V
